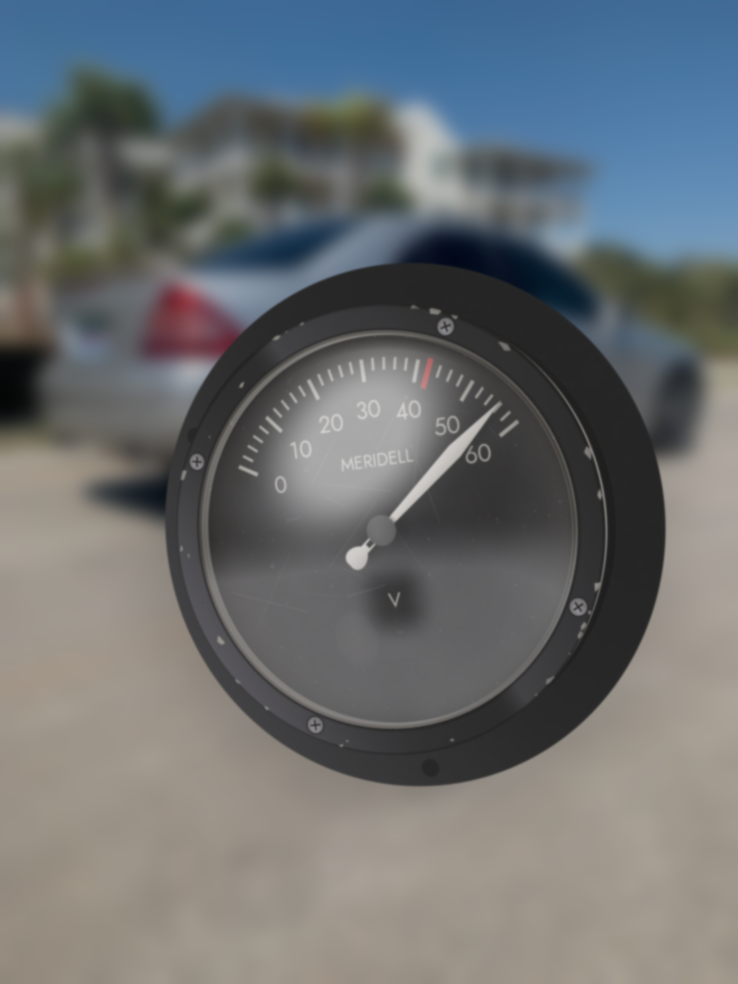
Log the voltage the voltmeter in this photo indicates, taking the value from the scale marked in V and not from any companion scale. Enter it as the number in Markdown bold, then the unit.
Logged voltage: **56** V
